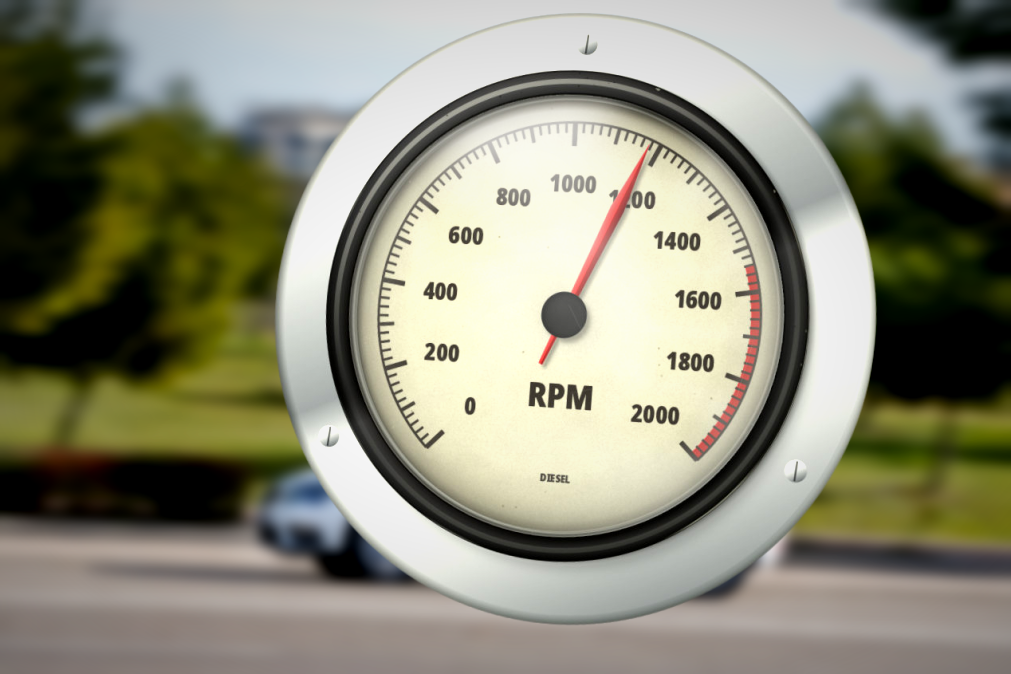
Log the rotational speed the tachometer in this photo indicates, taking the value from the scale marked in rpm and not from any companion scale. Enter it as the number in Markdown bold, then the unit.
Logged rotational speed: **1180** rpm
